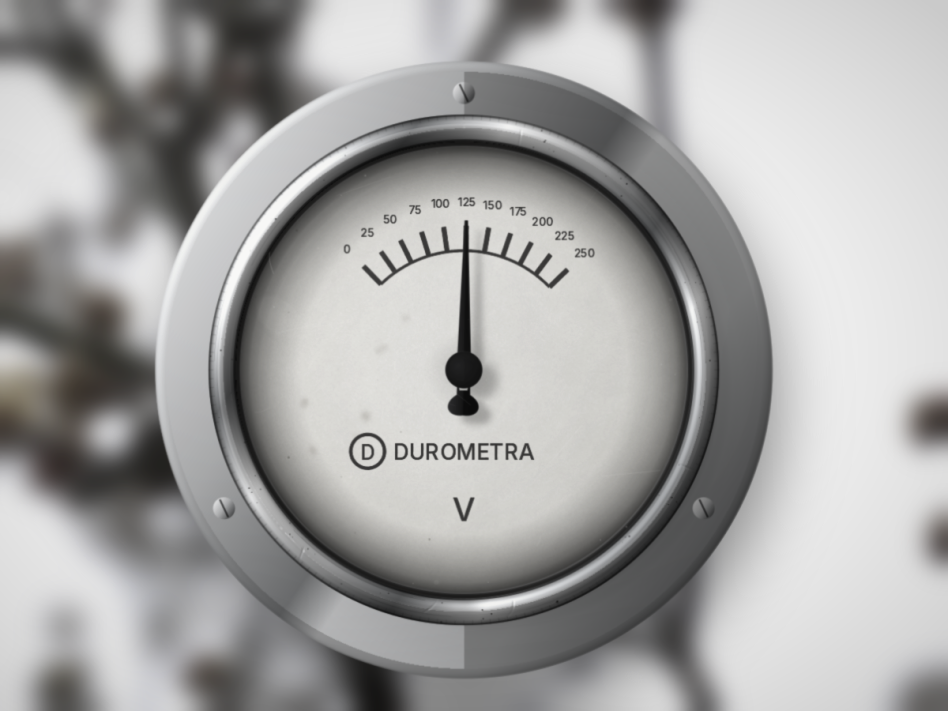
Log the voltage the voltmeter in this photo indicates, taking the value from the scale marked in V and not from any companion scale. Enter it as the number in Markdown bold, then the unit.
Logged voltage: **125** V
